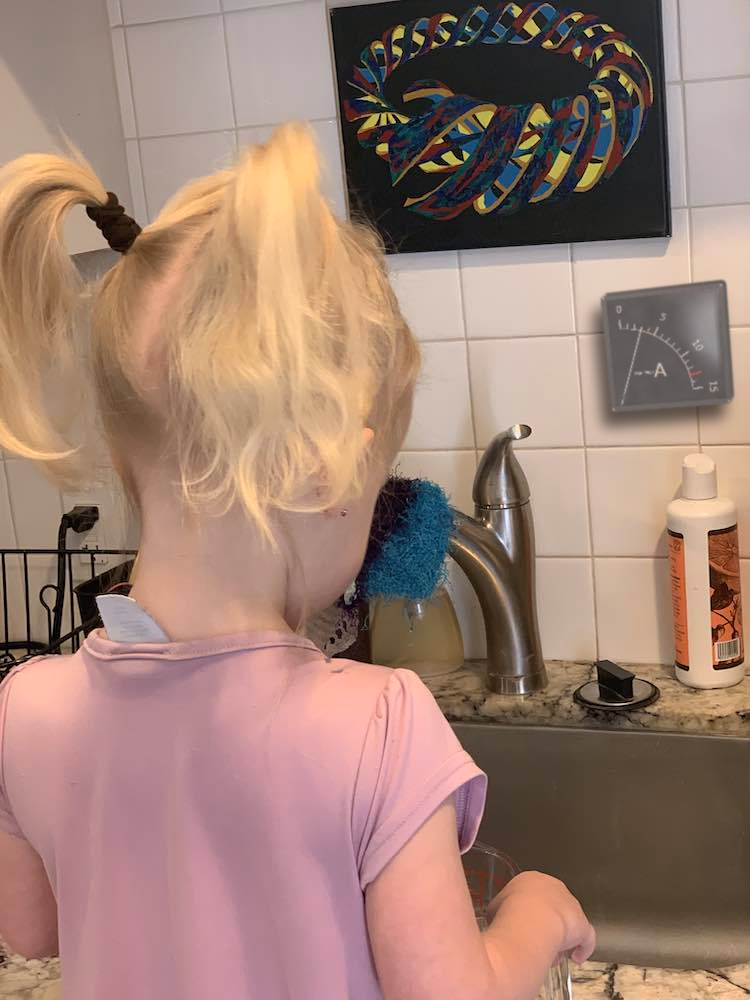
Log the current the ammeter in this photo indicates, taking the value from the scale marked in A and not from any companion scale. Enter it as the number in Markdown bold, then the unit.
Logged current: **3** A
